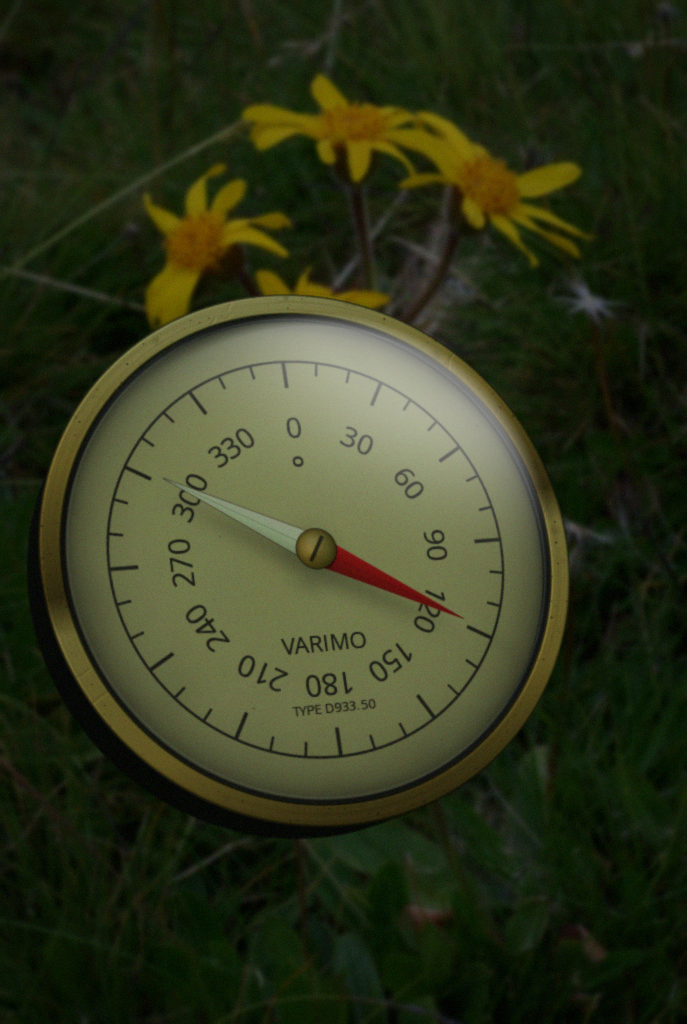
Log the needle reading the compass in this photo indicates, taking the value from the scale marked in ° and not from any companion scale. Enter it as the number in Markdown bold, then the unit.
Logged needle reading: **120** °
